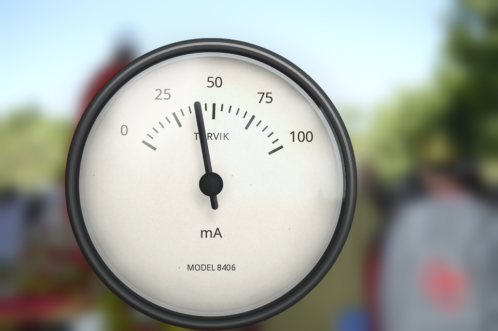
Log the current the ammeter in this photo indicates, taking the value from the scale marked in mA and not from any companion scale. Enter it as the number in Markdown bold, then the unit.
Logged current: **40** mA
